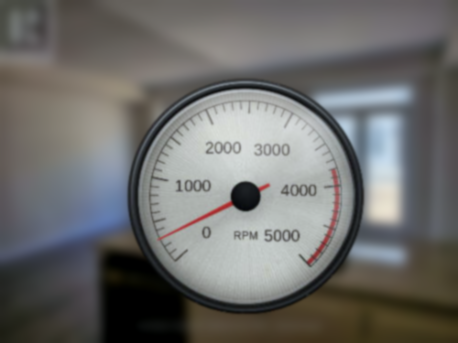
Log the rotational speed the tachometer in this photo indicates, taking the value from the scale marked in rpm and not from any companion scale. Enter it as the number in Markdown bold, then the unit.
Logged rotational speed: **300** rpm
